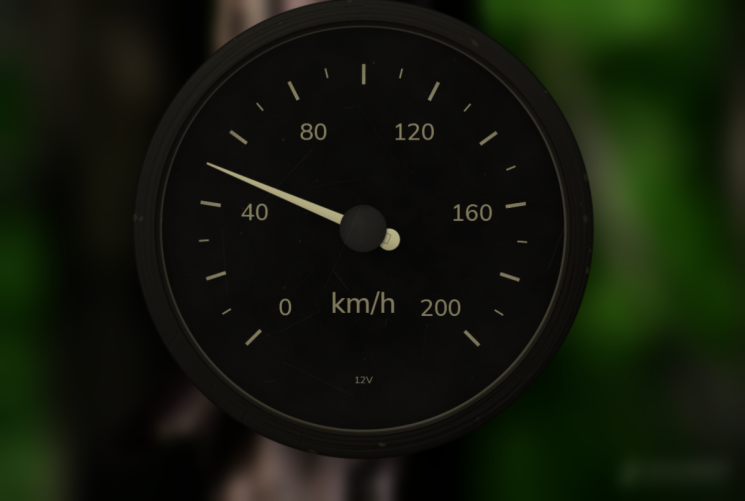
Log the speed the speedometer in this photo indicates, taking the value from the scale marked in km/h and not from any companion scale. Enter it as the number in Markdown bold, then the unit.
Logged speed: **50** km/h
